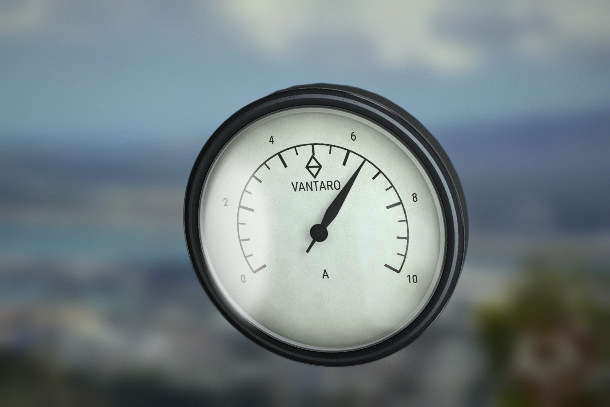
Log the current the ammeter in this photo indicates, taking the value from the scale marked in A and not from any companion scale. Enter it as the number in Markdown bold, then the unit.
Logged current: **6.5** A
